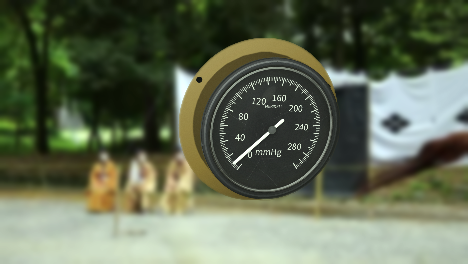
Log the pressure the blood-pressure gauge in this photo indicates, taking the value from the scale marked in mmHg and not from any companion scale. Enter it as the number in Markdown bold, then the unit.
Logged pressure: **10** mmHg
